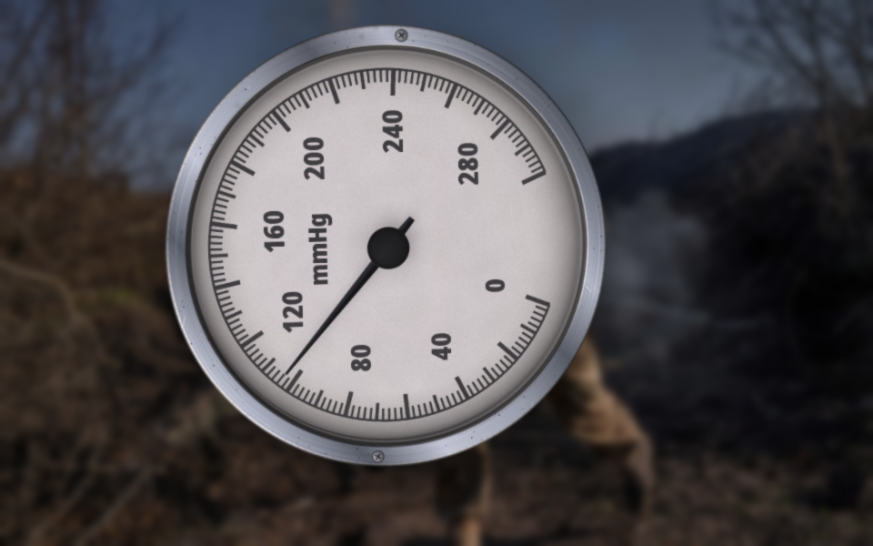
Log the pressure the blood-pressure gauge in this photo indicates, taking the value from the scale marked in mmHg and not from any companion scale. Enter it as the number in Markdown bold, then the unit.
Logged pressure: **104** mmHg
